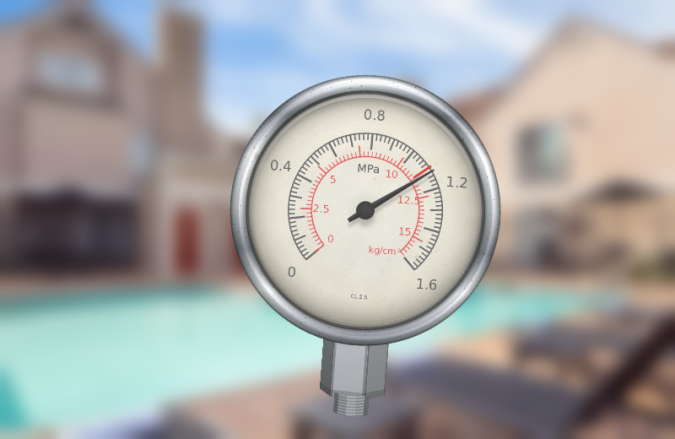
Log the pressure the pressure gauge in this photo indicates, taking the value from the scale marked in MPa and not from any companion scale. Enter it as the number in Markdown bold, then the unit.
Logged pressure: **1.12** MPa
